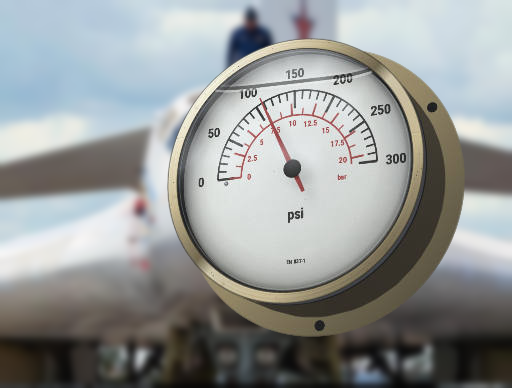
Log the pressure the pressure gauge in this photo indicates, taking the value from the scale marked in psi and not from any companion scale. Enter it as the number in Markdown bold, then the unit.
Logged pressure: **110** psi
